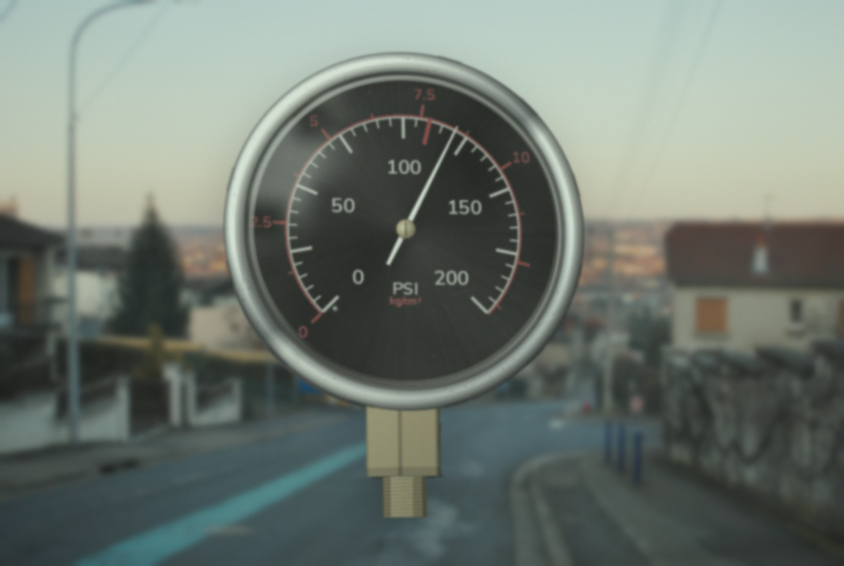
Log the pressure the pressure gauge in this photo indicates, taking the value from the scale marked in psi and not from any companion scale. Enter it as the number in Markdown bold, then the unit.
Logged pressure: **120** psi
